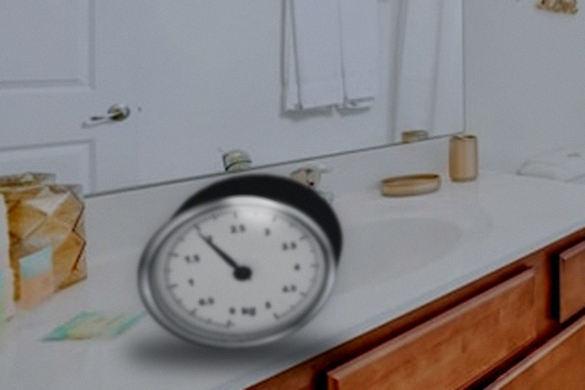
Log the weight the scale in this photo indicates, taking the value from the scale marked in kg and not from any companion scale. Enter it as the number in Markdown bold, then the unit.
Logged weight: **2** kg
